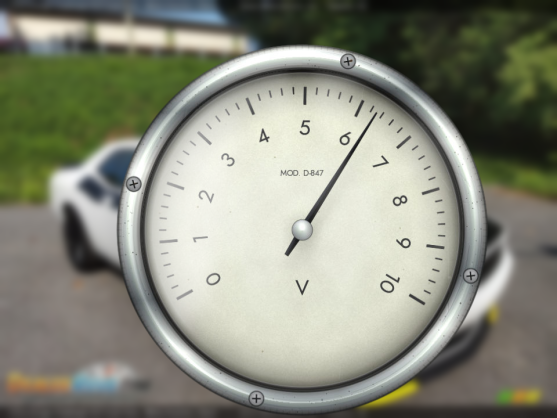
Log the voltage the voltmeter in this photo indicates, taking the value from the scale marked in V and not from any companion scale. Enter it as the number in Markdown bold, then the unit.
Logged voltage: **6.3** V
